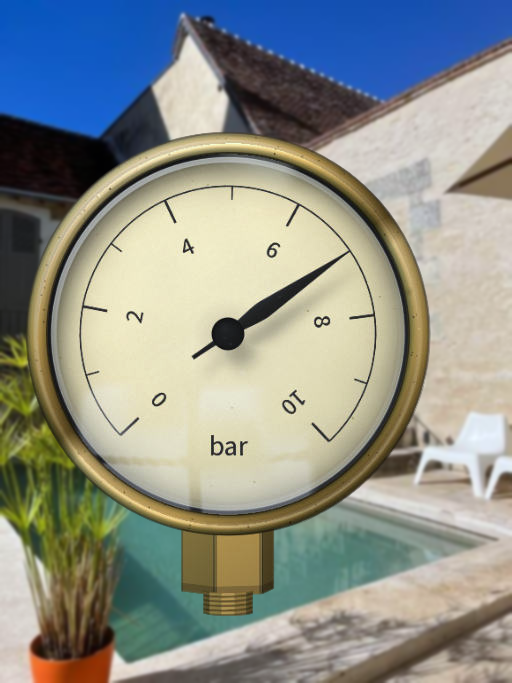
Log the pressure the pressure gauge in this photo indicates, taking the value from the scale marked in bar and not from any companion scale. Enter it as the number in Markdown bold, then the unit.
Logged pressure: **7** bar
